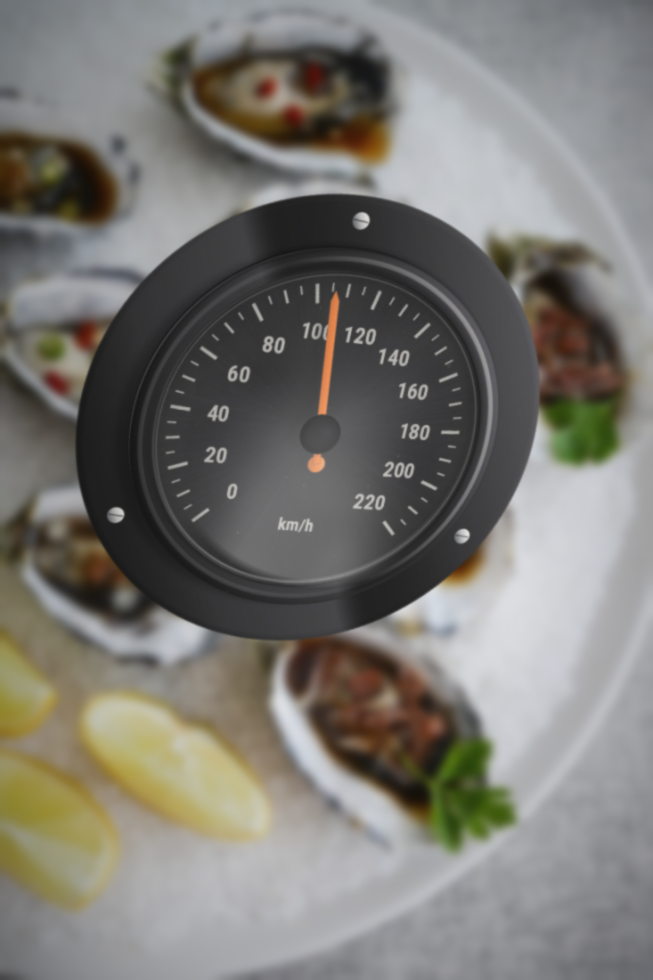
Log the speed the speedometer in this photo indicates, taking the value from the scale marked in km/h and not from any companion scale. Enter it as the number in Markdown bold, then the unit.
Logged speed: **105** km/h
